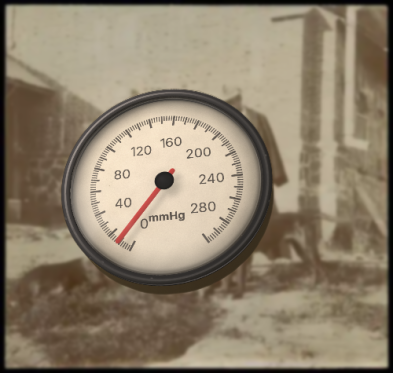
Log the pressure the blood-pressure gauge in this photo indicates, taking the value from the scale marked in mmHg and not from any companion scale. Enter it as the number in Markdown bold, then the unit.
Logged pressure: **10** mmHg
